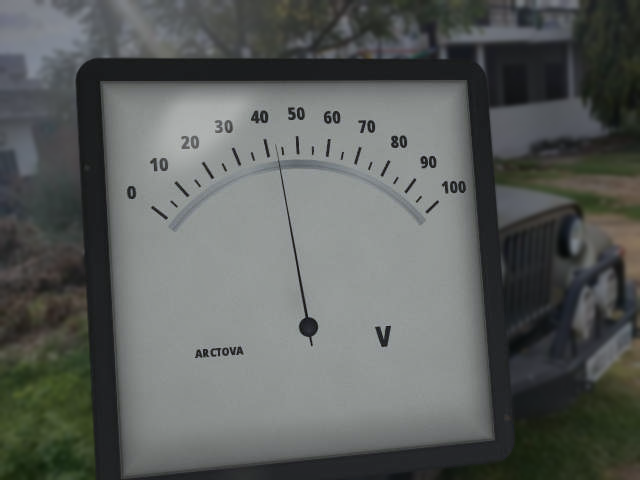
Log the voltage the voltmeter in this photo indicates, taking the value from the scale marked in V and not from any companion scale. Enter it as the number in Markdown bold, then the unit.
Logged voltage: **42.5** V
